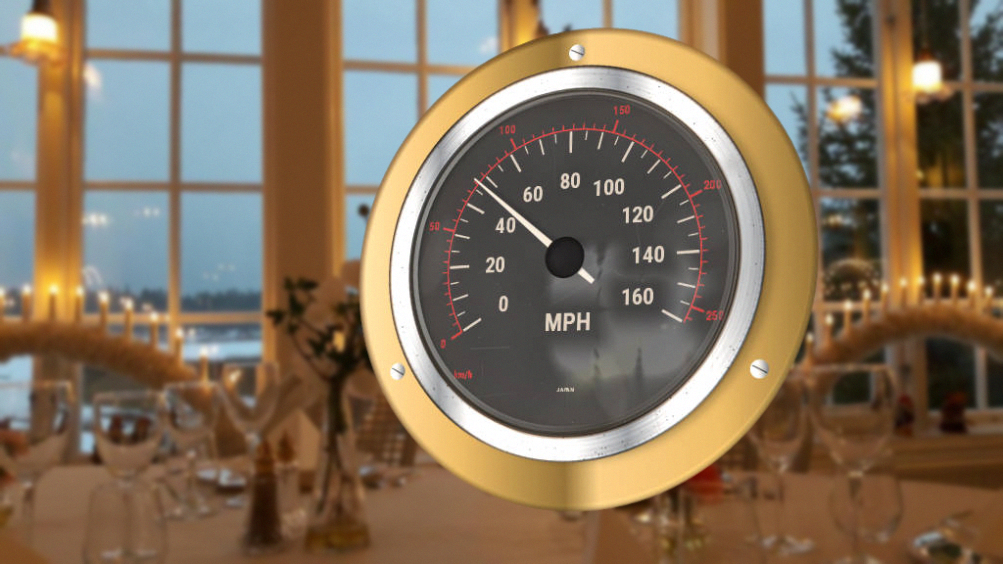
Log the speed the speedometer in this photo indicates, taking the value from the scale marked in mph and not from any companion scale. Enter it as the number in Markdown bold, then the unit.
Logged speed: **47.5** mph
